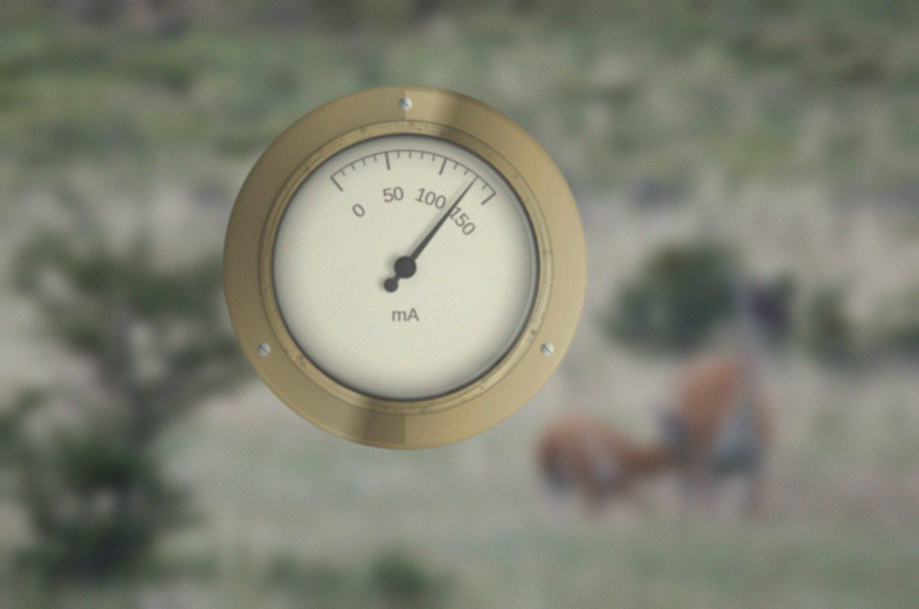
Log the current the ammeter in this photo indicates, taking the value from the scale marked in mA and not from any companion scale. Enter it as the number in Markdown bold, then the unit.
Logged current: **130** mA
